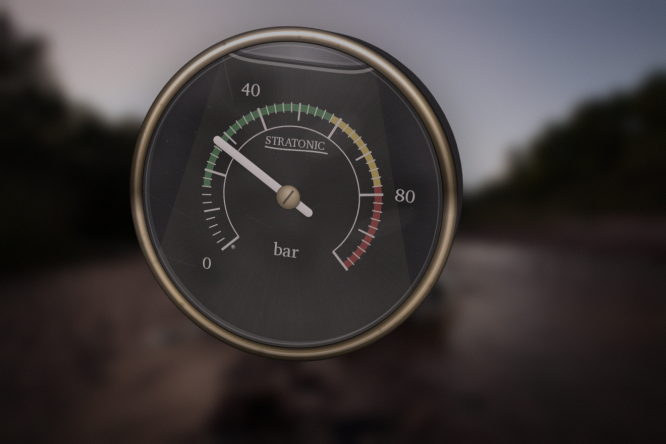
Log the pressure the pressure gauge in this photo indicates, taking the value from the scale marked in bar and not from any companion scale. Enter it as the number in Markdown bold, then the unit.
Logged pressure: **28** bar
